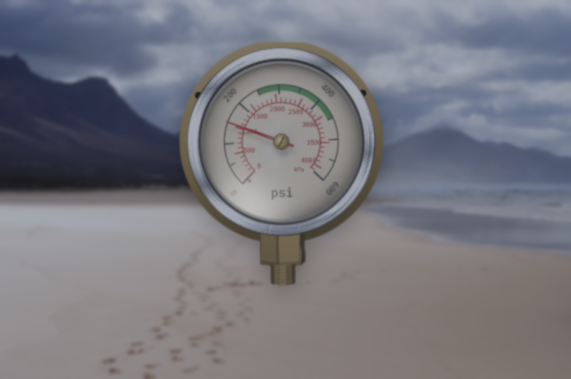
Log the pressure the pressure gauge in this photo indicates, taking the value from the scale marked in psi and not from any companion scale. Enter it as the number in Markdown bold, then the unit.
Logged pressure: **150** psi
